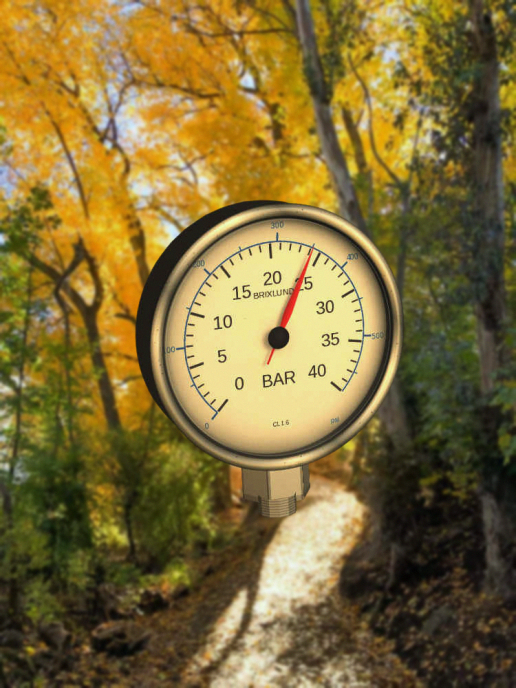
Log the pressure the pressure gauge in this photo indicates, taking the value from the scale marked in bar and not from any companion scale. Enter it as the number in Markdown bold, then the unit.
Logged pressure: **24** bar
